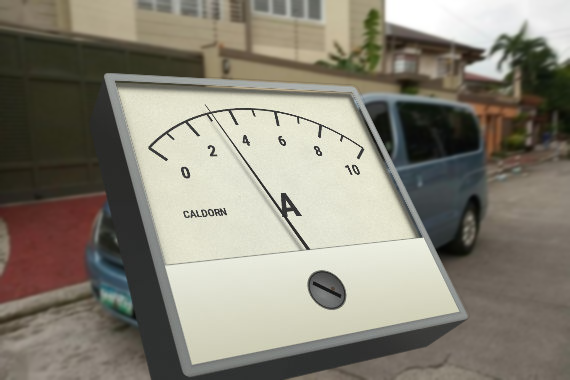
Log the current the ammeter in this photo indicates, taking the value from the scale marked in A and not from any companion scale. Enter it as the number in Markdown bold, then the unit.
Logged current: **3** A
